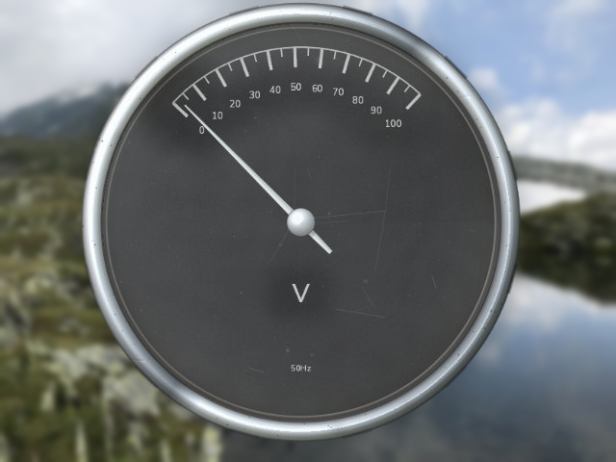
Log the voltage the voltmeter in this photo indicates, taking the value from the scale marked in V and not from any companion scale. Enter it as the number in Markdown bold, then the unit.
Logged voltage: **2.5** V
